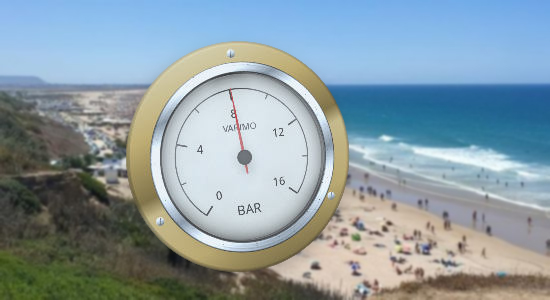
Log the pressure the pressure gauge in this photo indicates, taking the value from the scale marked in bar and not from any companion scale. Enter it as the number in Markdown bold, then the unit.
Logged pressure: **8** bar
